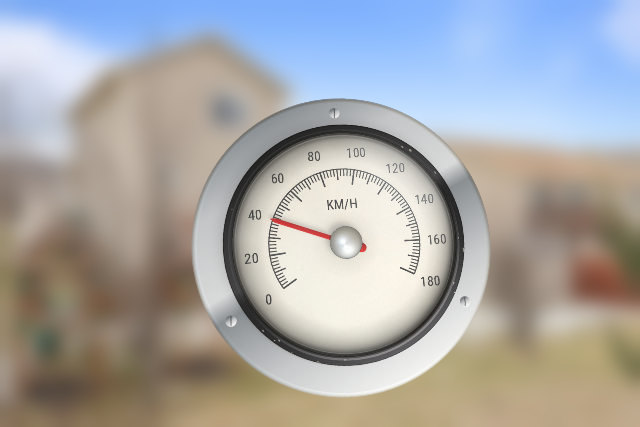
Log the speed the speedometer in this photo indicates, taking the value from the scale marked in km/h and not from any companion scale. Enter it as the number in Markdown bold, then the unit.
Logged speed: **40** km/h
